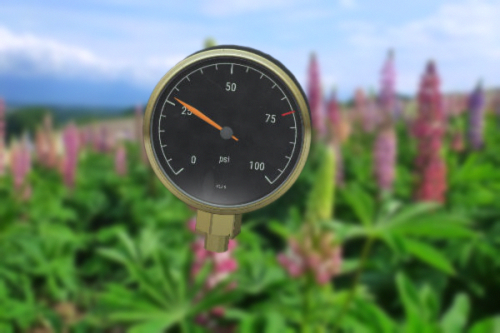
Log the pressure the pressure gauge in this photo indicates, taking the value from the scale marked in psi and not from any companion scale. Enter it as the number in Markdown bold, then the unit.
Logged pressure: **27.5** psi
